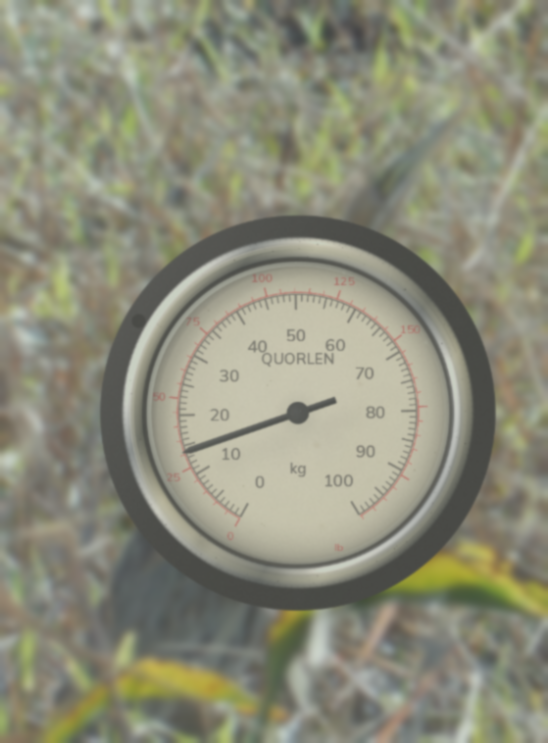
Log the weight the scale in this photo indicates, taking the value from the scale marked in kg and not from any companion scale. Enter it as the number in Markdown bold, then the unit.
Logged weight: **14** kg
